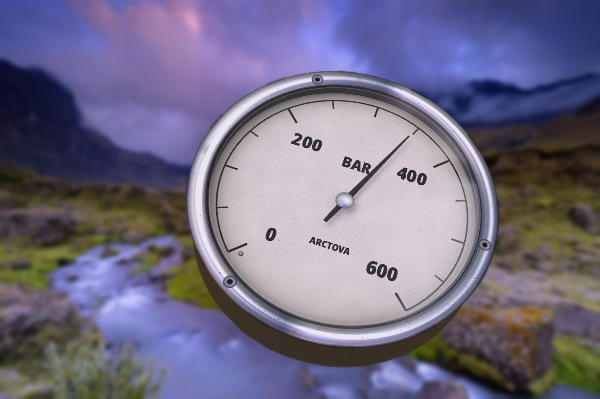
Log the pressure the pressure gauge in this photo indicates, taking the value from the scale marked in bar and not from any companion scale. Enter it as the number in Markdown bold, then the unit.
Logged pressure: **350** bar
